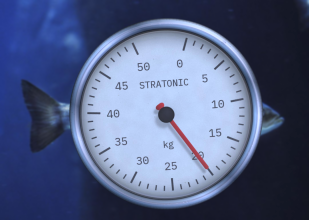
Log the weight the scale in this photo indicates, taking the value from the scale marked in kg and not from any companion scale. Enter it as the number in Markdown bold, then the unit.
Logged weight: **20** kg
